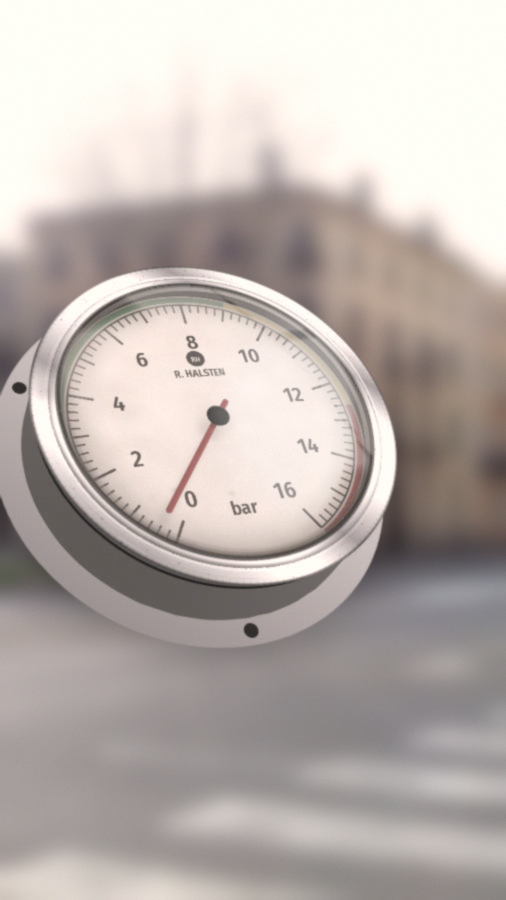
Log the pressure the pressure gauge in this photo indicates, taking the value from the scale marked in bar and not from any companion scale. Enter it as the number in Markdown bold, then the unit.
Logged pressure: **0.4** bar
